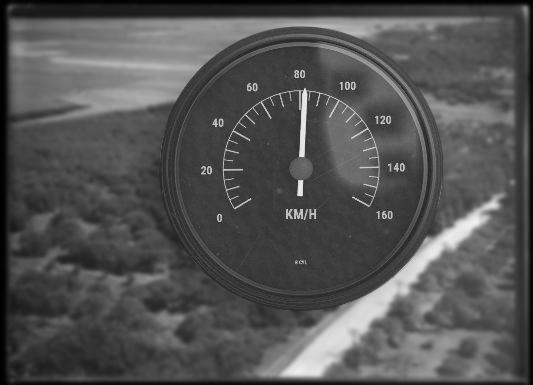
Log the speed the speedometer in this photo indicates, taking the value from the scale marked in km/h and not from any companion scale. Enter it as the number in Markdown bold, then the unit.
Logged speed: **82.5** km/h
